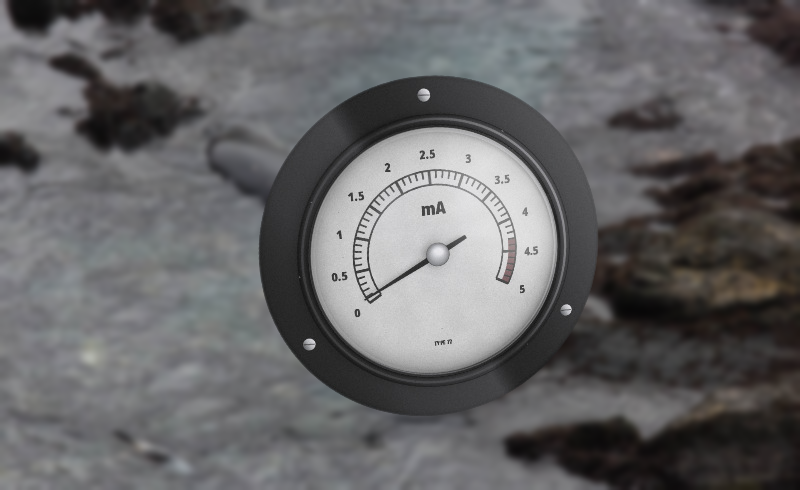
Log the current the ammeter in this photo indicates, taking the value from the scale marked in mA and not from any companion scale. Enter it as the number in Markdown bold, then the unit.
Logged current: **0.1** mA
